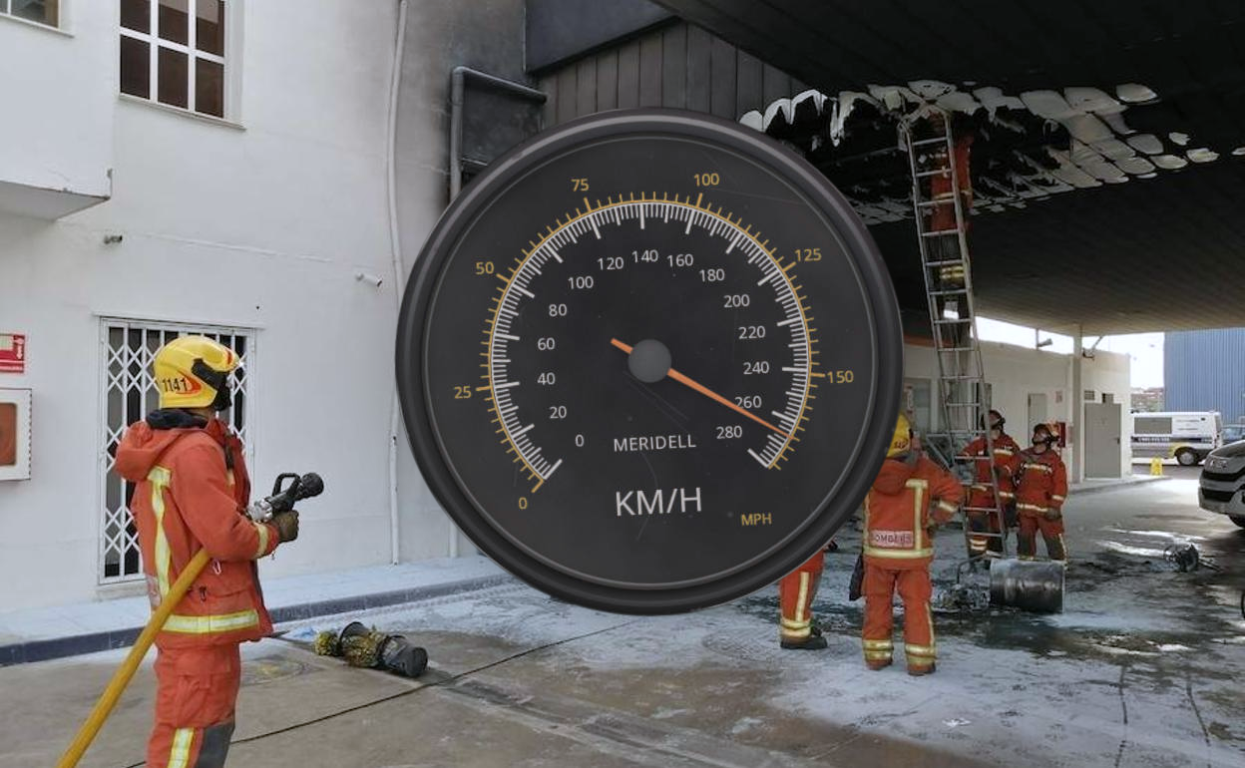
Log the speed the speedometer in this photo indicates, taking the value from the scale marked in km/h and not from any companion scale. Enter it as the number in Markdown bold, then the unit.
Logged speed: **266** km/h
